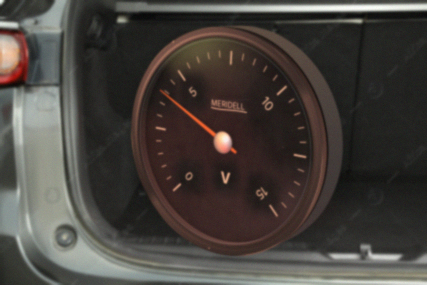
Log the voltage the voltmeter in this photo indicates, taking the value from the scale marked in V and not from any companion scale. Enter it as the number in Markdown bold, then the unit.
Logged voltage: **4** V
